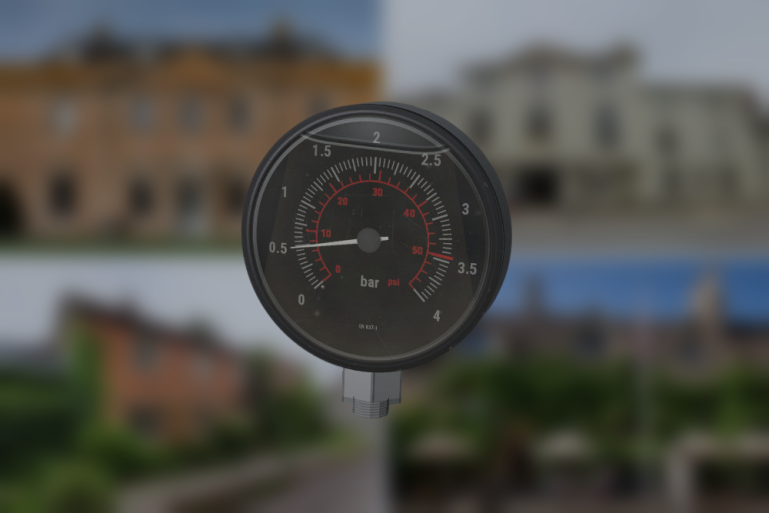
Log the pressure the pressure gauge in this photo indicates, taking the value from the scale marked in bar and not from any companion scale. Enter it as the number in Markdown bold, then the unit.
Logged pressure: **0.5** bar
